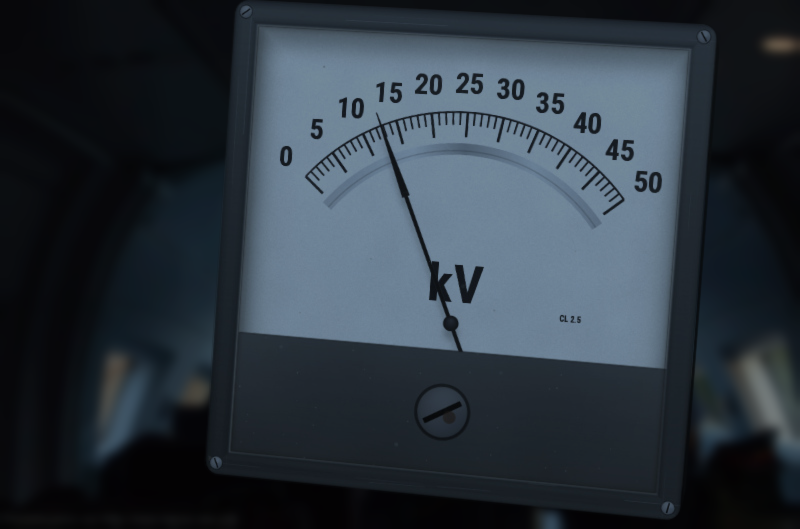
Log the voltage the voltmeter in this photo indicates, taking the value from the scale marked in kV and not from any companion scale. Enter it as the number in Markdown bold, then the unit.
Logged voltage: **13** kV
